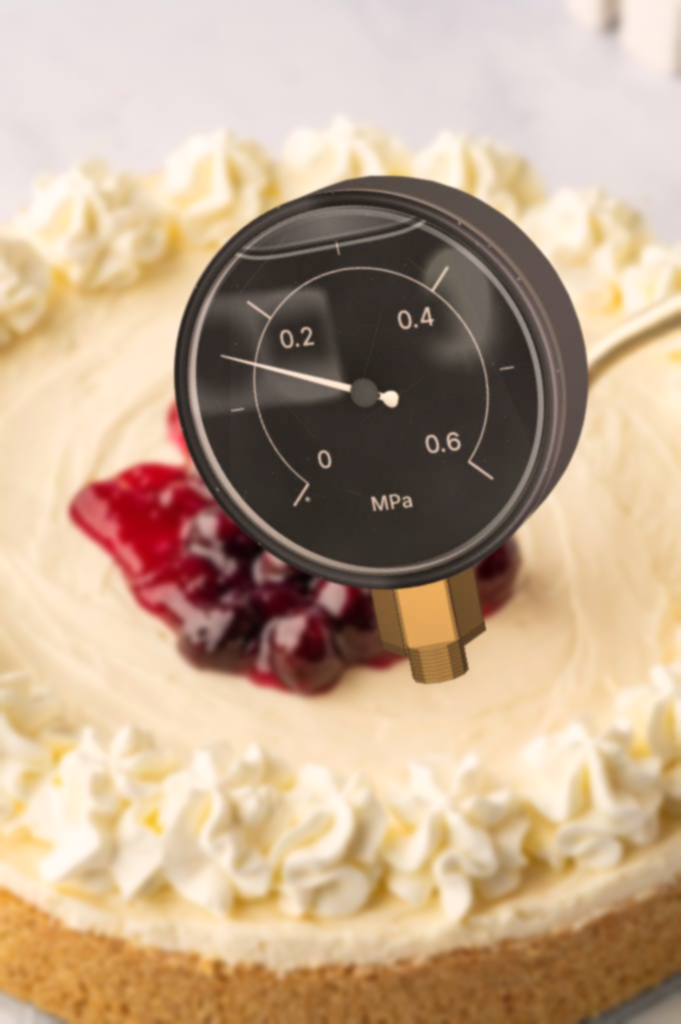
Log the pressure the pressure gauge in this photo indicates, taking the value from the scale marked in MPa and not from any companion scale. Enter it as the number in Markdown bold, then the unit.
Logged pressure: **0.15** MPa
